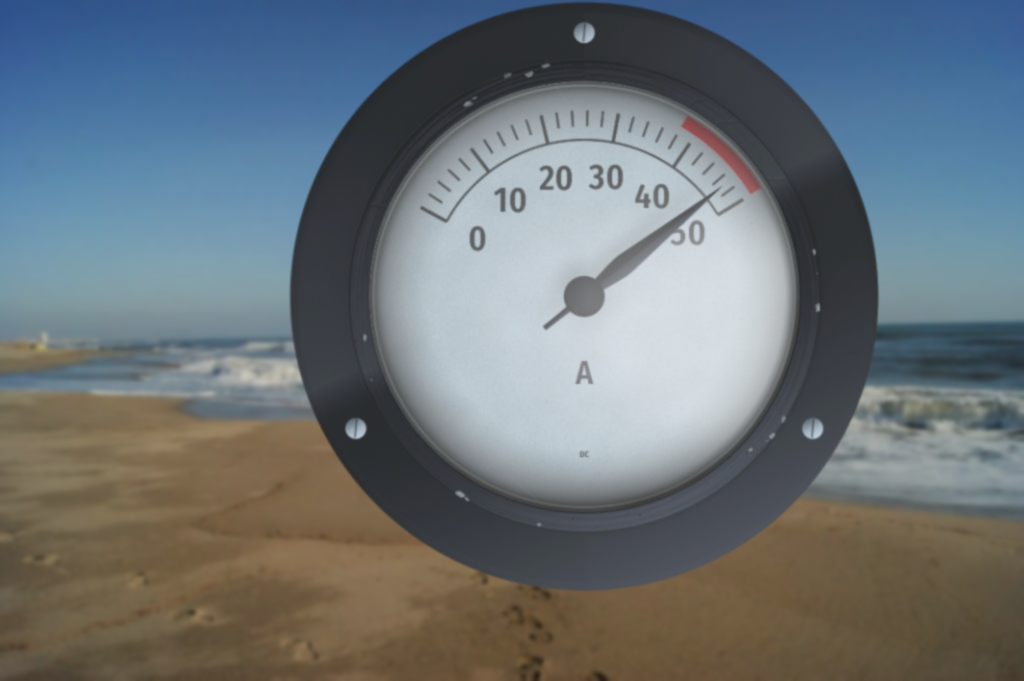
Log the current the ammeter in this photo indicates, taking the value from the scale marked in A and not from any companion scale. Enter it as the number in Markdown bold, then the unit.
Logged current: **47** A
